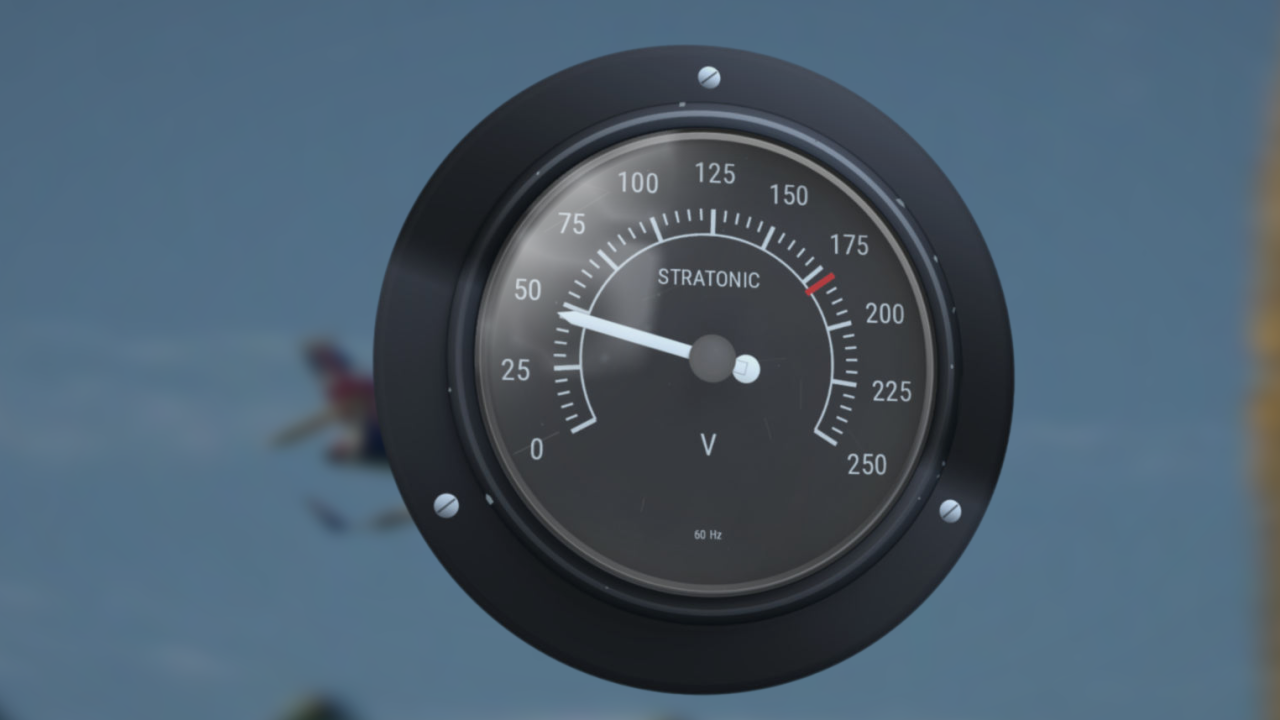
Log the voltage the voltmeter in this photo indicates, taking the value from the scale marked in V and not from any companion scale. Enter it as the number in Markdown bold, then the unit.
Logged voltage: **45** V
